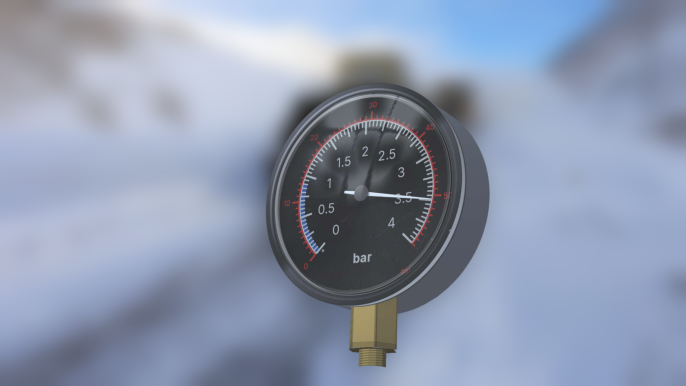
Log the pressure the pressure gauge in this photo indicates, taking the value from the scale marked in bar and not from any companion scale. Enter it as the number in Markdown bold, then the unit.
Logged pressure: **3.5** bar
